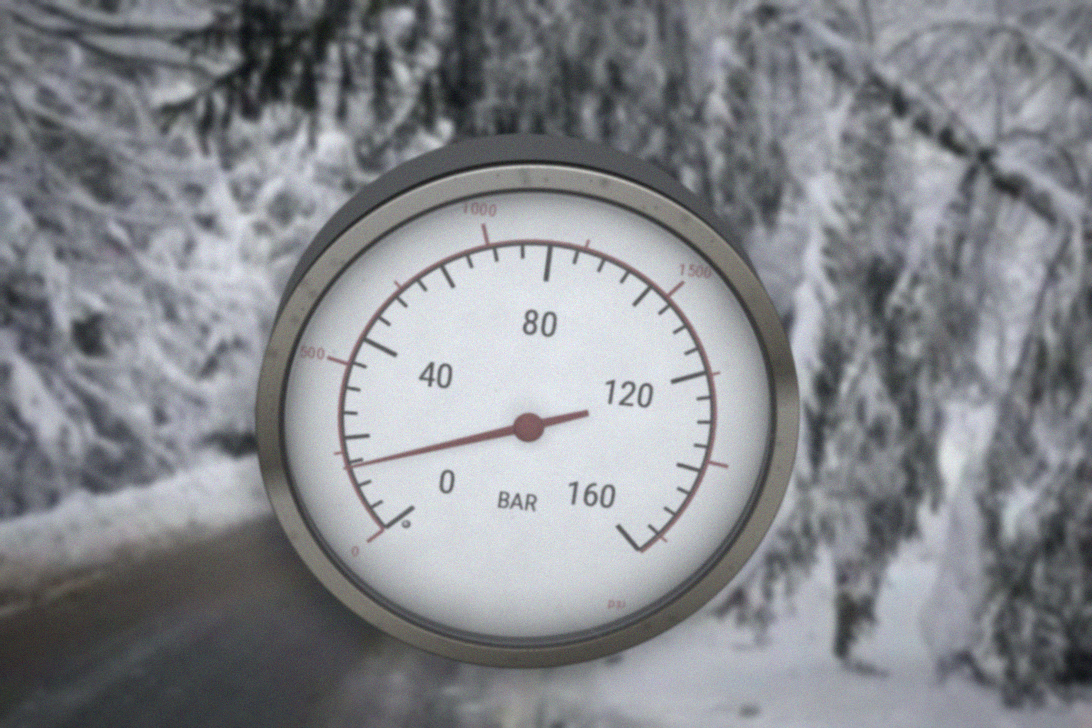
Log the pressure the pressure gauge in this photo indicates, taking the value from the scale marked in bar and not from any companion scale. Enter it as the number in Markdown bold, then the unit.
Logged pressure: **15** bar
